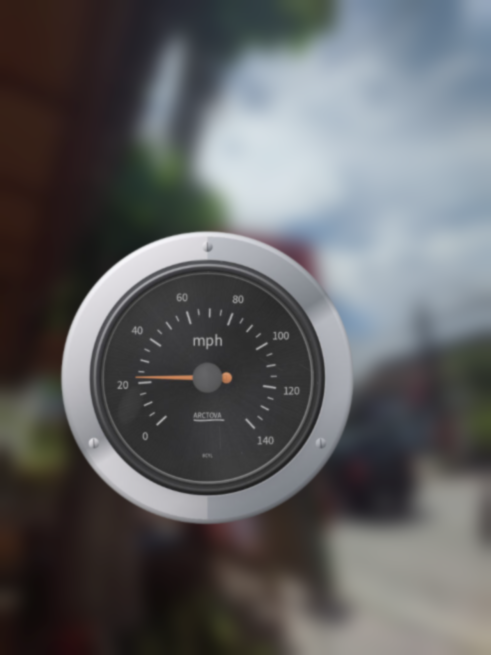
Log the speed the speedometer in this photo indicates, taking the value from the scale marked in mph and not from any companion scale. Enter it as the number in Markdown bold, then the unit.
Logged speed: **22.5** mph
